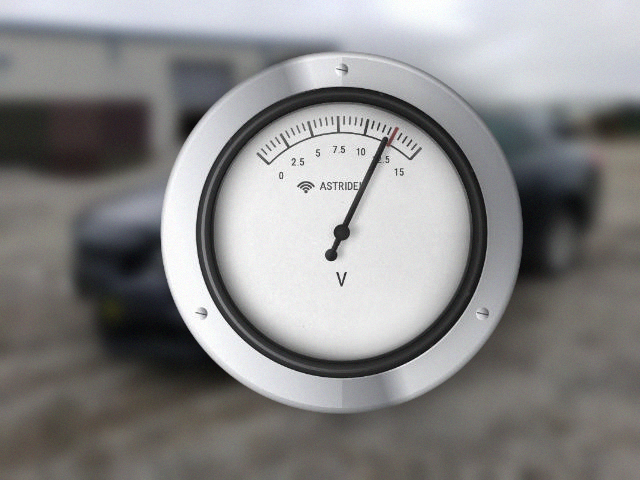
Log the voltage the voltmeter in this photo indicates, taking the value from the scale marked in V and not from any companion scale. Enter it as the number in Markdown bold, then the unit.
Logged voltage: **12** V
